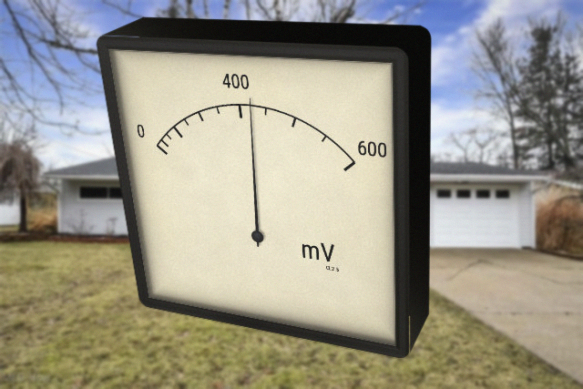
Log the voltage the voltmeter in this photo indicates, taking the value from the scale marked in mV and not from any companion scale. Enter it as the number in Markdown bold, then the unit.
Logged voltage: **425** mV
